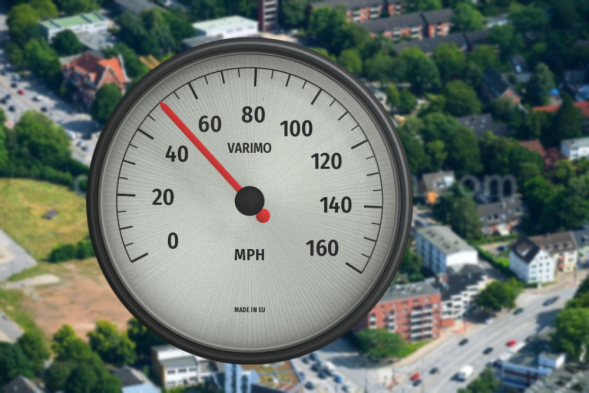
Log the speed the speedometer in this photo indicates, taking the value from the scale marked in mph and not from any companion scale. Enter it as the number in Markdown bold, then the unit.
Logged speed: **50** mph
